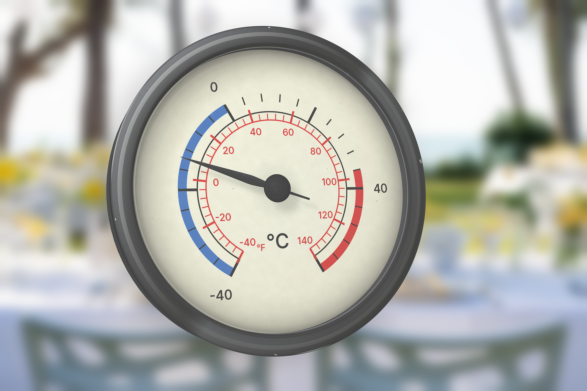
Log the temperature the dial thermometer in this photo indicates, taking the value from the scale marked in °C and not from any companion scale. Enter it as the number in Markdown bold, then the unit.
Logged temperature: **-14** °C
